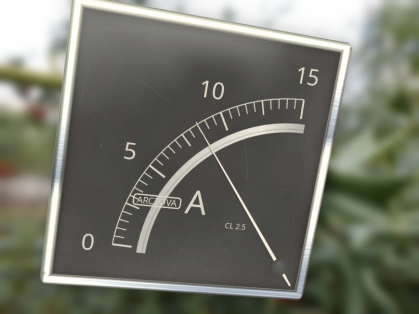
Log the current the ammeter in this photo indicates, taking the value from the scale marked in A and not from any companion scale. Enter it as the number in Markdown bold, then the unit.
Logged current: **8.5** A
